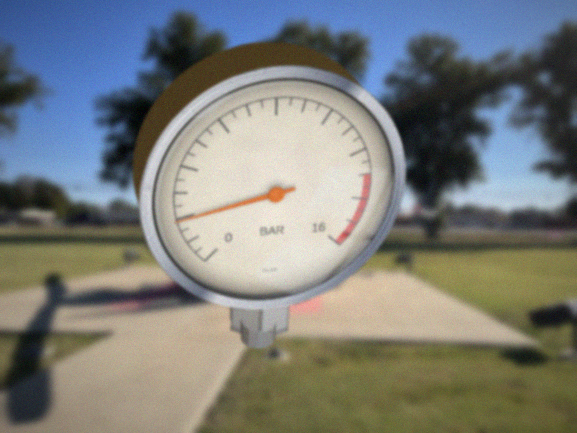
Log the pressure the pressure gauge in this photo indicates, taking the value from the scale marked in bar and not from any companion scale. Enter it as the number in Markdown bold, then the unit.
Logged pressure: **2** bar
